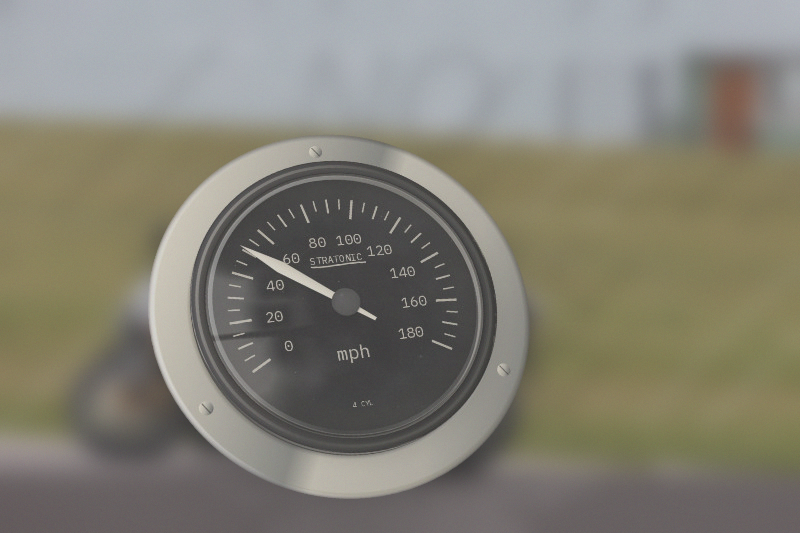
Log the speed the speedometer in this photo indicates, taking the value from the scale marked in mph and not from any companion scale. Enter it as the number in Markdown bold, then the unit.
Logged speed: **50** mph
